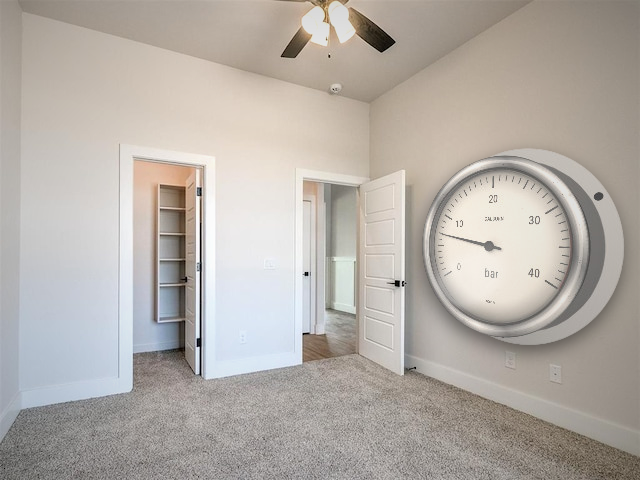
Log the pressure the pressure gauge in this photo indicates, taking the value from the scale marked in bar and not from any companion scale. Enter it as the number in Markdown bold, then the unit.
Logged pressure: **7** bar
